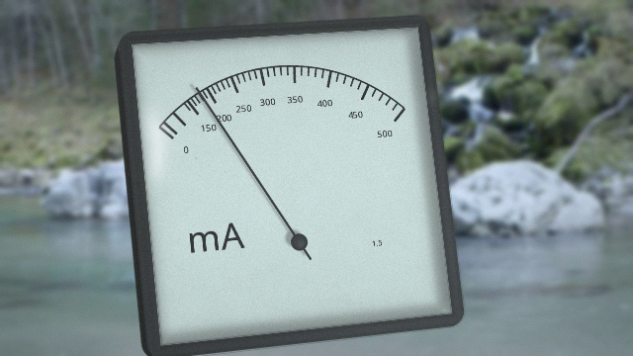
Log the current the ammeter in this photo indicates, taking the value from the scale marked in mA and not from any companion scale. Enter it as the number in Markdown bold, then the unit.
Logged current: **180** mA
